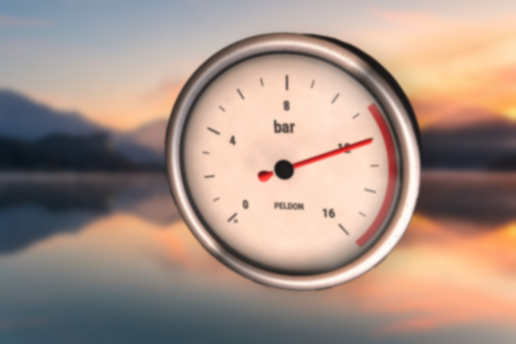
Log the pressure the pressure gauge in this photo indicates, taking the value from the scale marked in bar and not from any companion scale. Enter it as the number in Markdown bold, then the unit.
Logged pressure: **12** bar
